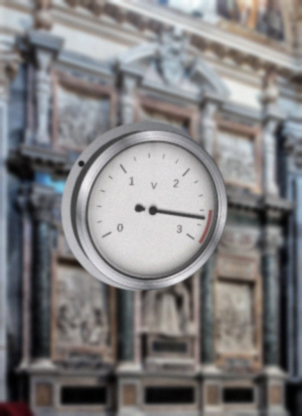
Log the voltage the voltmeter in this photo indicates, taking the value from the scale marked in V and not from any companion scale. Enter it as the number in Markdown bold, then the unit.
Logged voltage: **2.7** V
